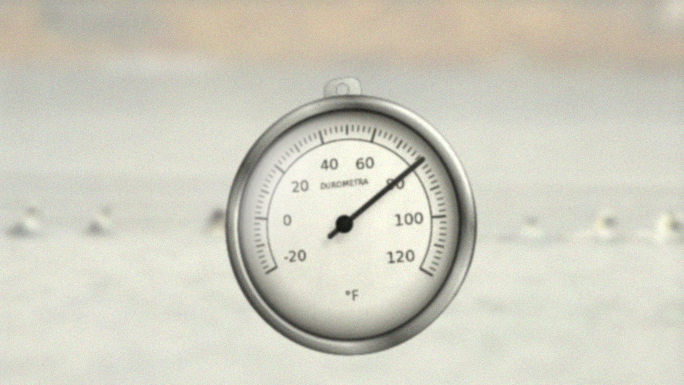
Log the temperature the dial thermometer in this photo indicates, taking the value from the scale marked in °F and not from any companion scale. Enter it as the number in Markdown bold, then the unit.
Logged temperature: **80** °F
